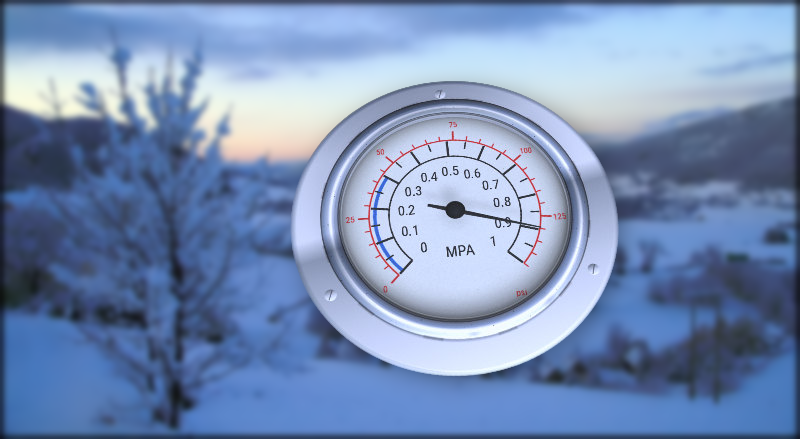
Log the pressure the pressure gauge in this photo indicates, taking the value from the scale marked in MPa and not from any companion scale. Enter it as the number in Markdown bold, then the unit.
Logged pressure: **0.9** MPa
